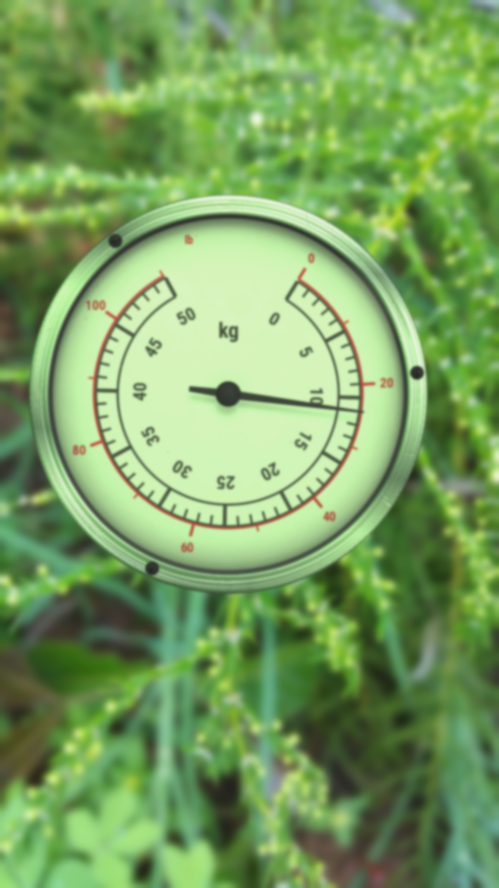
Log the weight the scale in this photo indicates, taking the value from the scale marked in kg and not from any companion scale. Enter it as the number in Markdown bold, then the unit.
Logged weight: **11** kg
